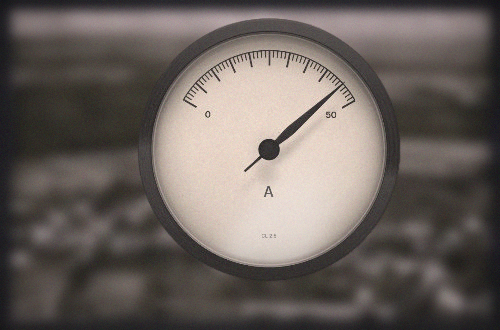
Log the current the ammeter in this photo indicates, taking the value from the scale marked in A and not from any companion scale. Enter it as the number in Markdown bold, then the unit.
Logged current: **45** A
